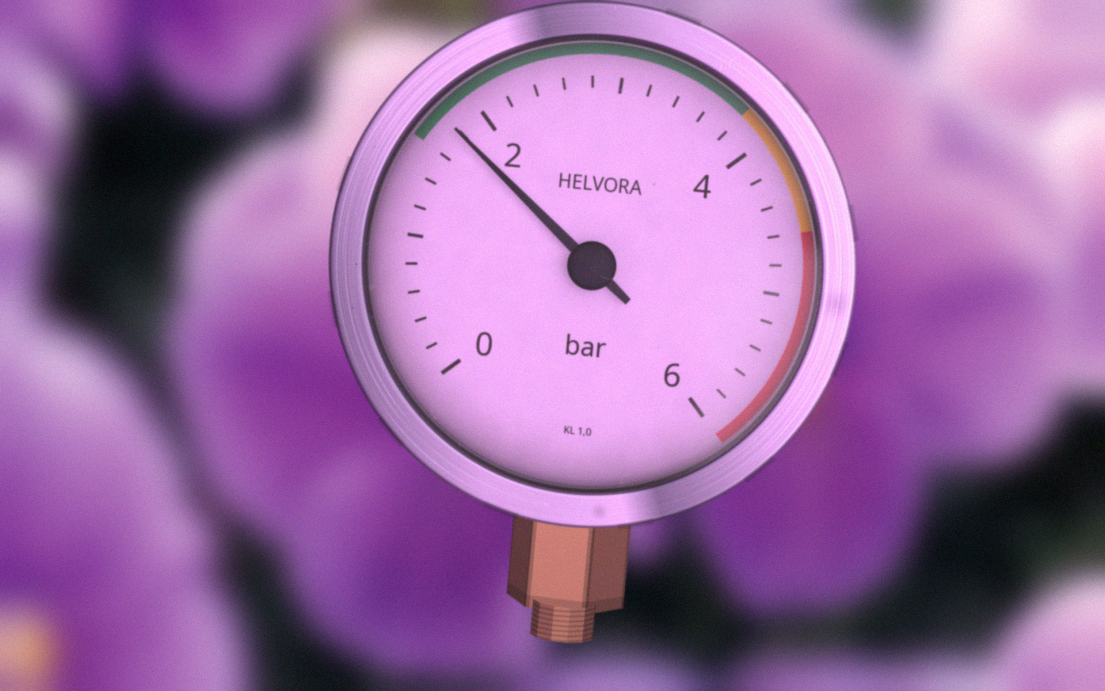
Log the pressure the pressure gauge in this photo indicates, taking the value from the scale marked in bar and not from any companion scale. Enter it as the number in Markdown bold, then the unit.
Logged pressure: **1.8** bar
